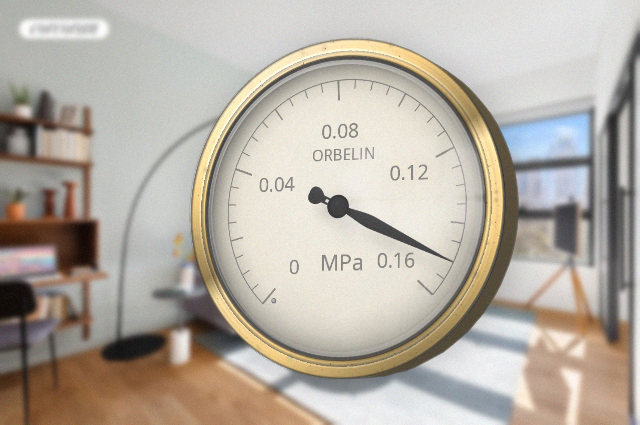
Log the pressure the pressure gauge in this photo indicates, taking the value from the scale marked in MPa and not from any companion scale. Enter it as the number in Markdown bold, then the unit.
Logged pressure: **0.15** MPa
